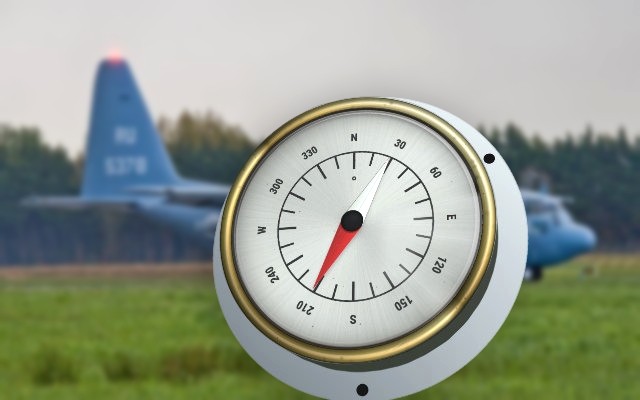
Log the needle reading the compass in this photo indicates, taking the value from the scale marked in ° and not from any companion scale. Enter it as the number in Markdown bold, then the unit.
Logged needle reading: **210** °
